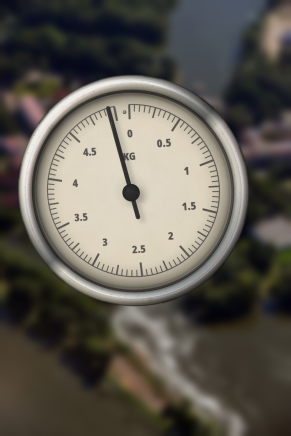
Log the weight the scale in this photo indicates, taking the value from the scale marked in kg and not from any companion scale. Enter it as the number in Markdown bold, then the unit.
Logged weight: **4.95** kg
